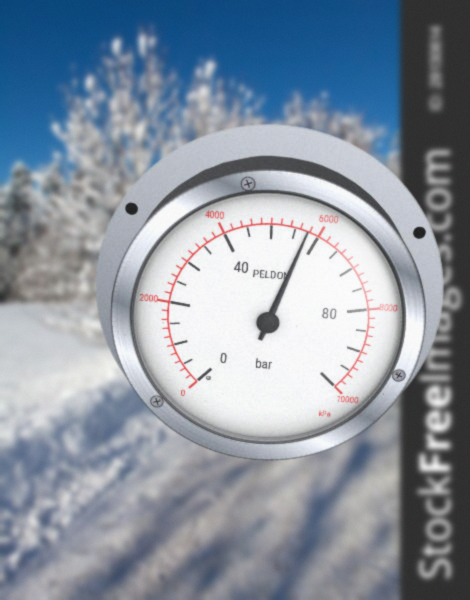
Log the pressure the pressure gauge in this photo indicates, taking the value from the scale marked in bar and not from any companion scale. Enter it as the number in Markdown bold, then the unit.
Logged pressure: **57.5** bar
